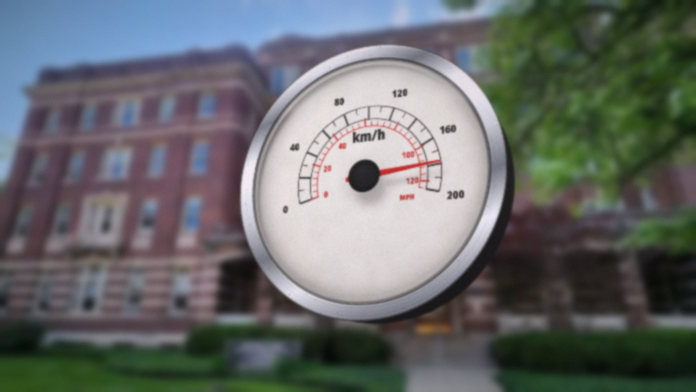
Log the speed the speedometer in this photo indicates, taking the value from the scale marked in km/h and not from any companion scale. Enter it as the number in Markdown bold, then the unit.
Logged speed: **180** km/h
